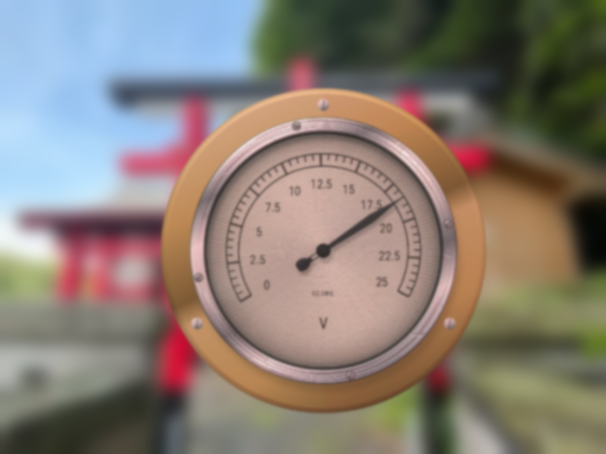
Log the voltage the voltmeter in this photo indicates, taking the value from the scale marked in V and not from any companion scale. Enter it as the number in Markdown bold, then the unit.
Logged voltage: **18.5** V
